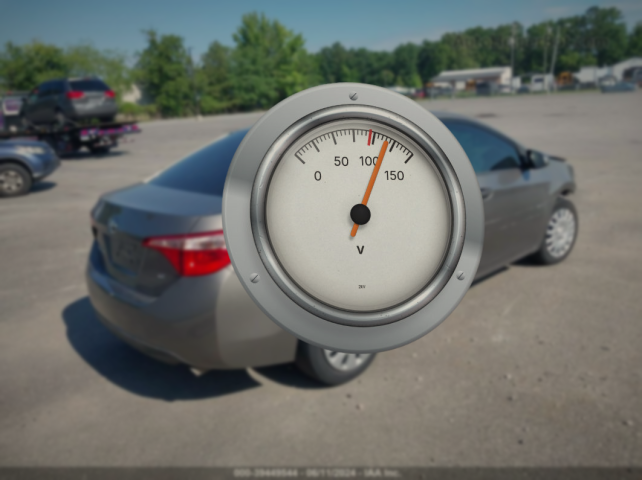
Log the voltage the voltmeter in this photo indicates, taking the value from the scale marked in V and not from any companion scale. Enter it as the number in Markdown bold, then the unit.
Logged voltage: **115** V
